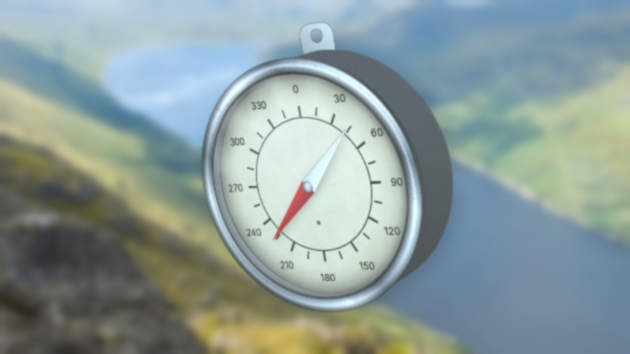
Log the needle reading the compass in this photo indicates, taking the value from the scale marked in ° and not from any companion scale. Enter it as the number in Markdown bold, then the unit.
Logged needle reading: **225** °
